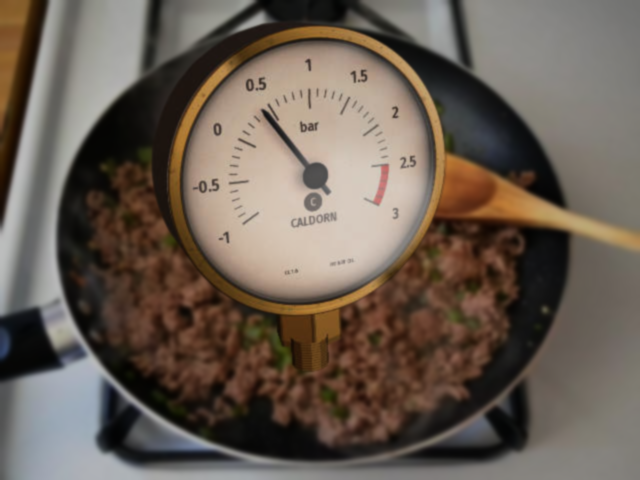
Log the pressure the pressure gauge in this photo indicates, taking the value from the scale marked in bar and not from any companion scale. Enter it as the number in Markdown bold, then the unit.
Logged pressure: **0.4** bar
